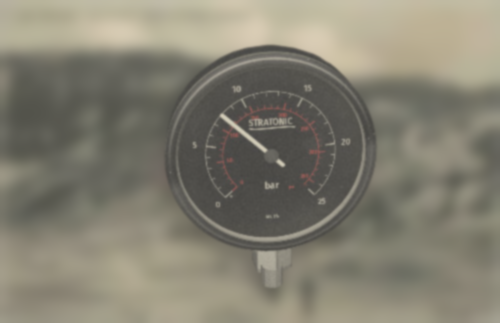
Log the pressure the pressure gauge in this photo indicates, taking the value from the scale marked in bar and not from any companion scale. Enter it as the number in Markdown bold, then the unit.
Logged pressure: **8** bar
